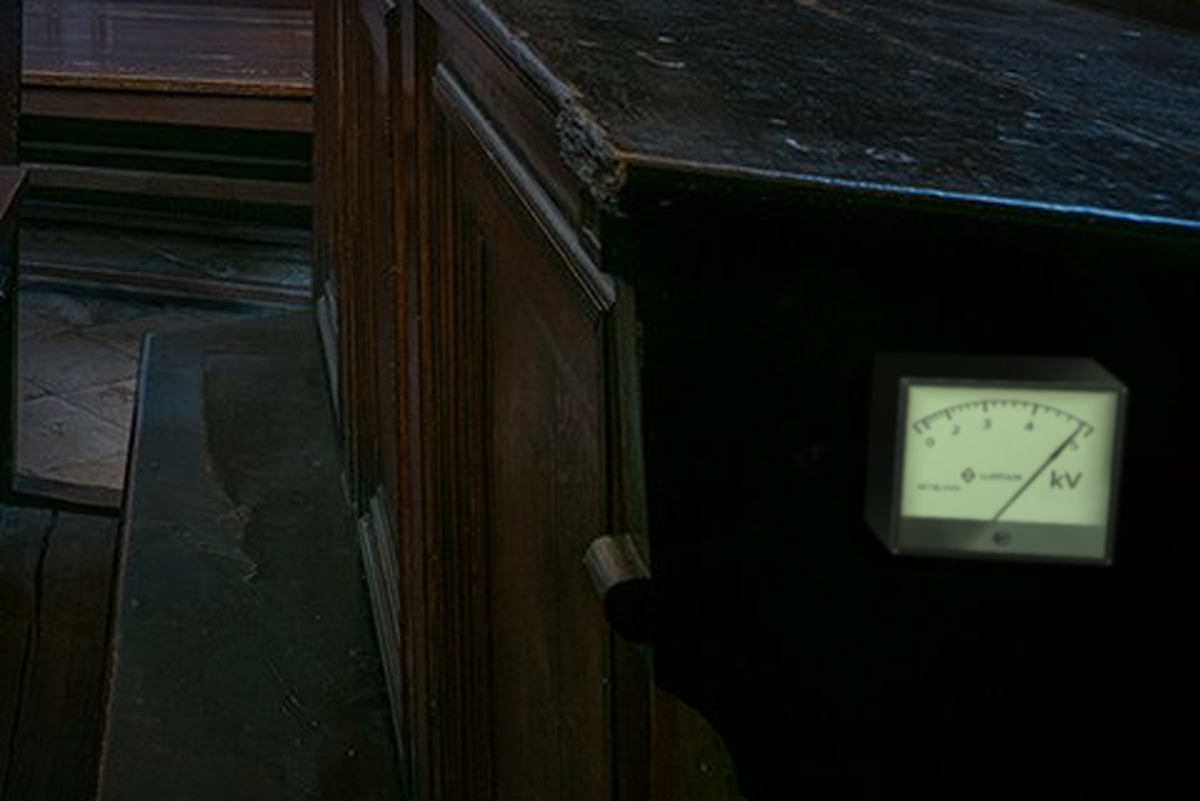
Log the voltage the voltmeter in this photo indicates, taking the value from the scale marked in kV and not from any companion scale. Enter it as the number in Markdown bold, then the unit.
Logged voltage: **4.8** kV
